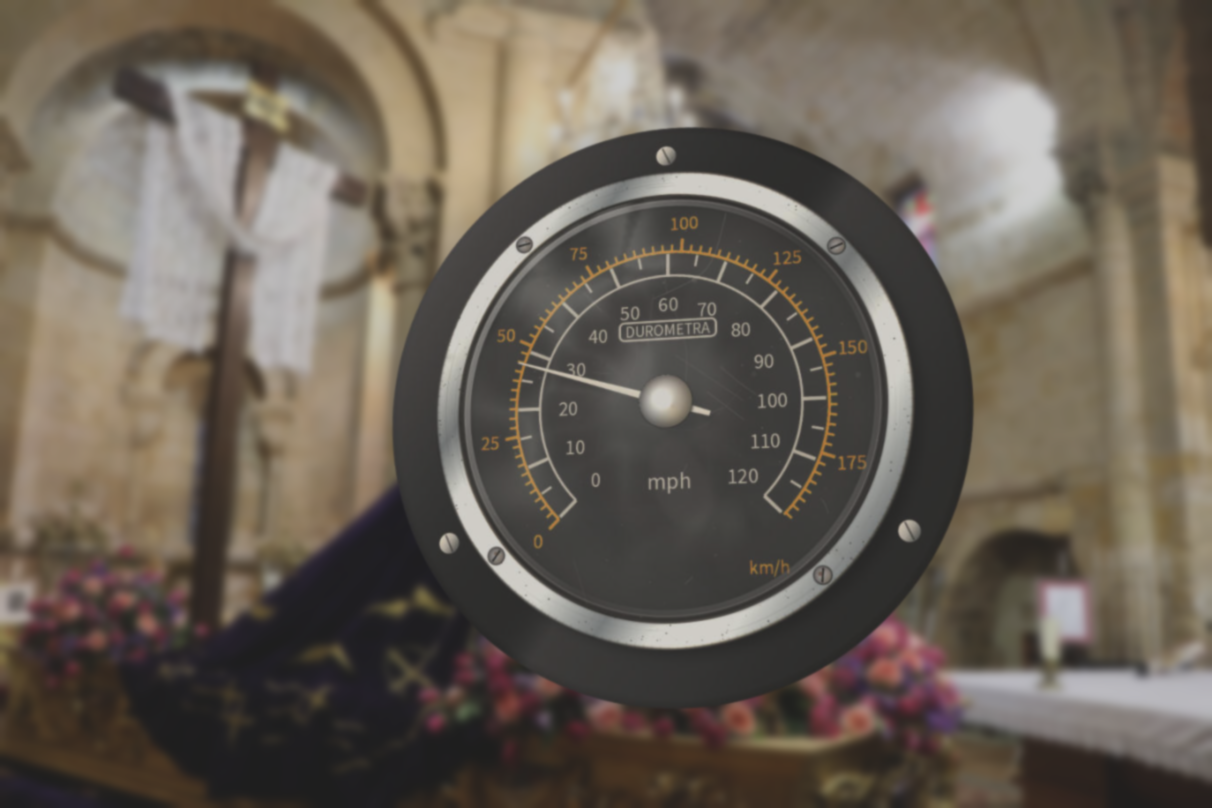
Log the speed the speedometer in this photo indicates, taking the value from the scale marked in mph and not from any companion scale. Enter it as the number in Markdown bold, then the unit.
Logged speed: **27.5** mph
